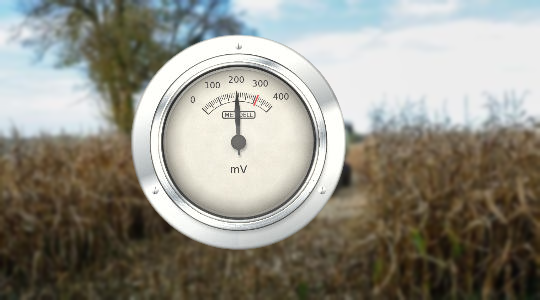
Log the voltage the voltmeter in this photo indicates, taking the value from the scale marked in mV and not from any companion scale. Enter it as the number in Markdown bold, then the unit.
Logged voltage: **200** mV
